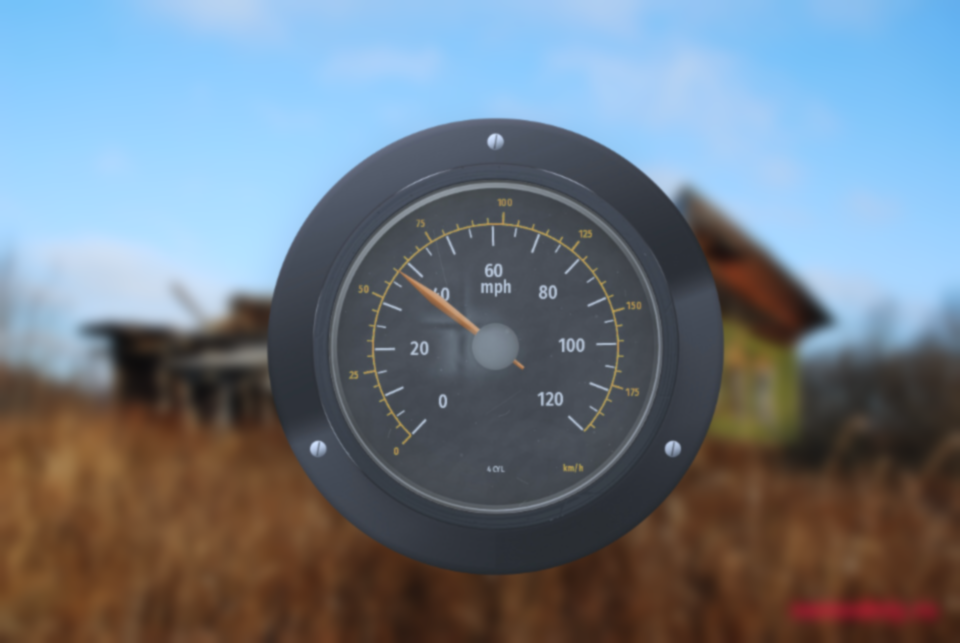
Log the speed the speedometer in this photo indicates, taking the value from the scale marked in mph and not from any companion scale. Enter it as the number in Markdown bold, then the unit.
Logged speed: **37.5** mph
